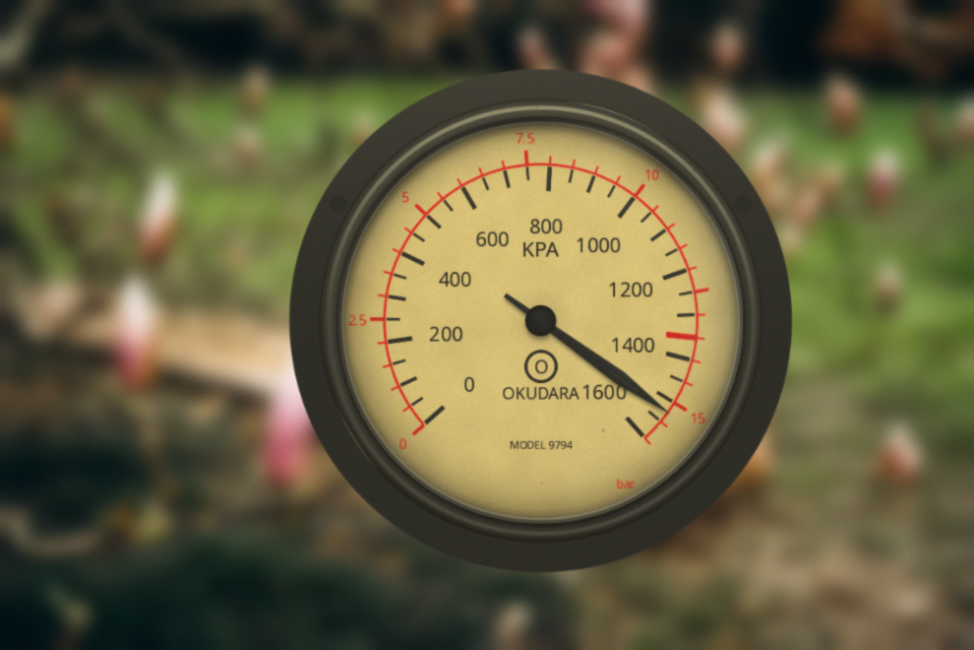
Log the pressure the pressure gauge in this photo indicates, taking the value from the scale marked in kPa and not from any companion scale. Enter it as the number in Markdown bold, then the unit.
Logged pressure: **1525** kPa
